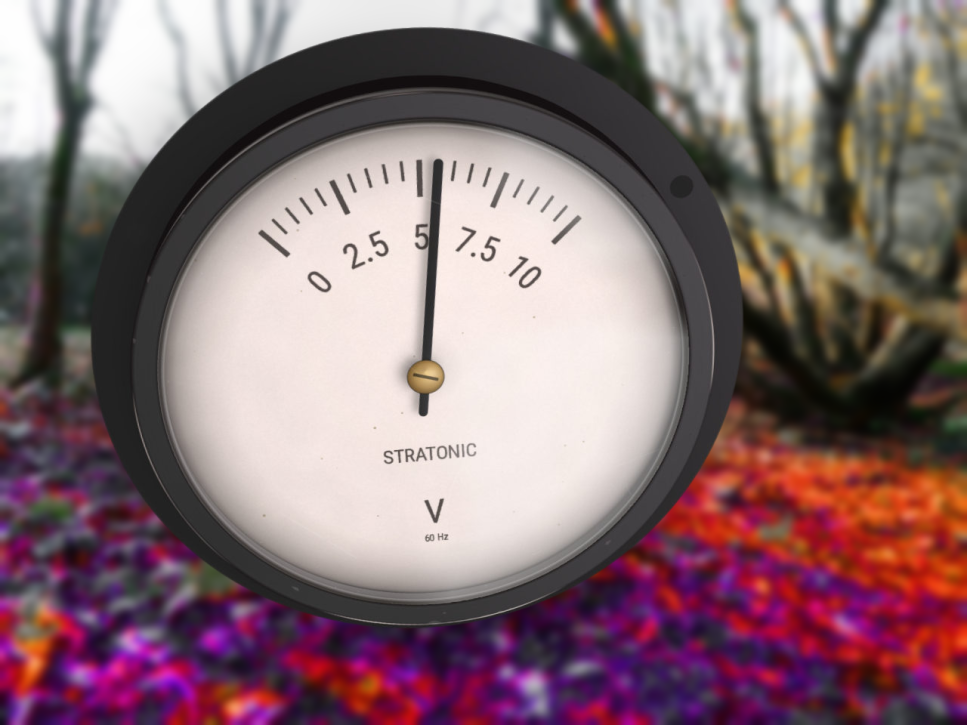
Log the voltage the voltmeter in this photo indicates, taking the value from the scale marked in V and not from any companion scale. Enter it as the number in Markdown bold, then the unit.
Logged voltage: **5.5** V
